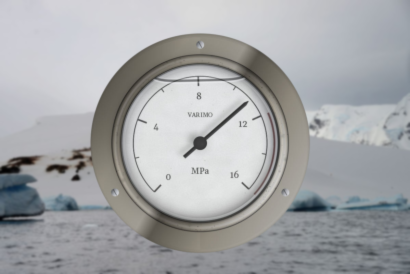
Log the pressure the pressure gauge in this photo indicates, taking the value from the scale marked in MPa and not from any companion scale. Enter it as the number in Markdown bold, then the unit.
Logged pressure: **11** MPa
